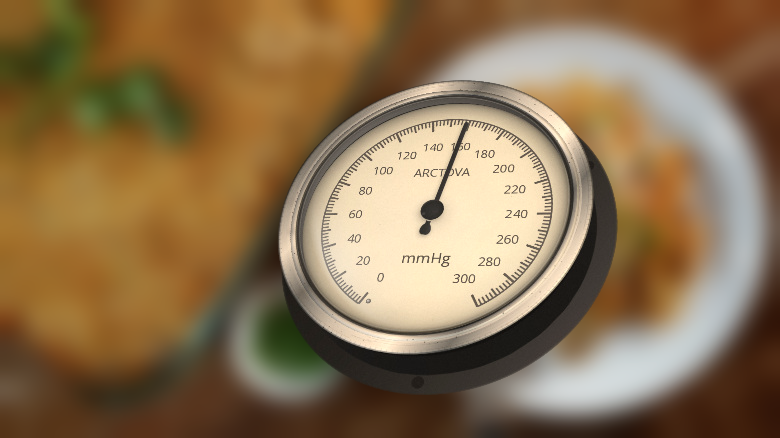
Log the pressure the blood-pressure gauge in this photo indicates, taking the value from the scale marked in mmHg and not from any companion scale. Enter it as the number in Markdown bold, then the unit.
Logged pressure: **160** mmHg
